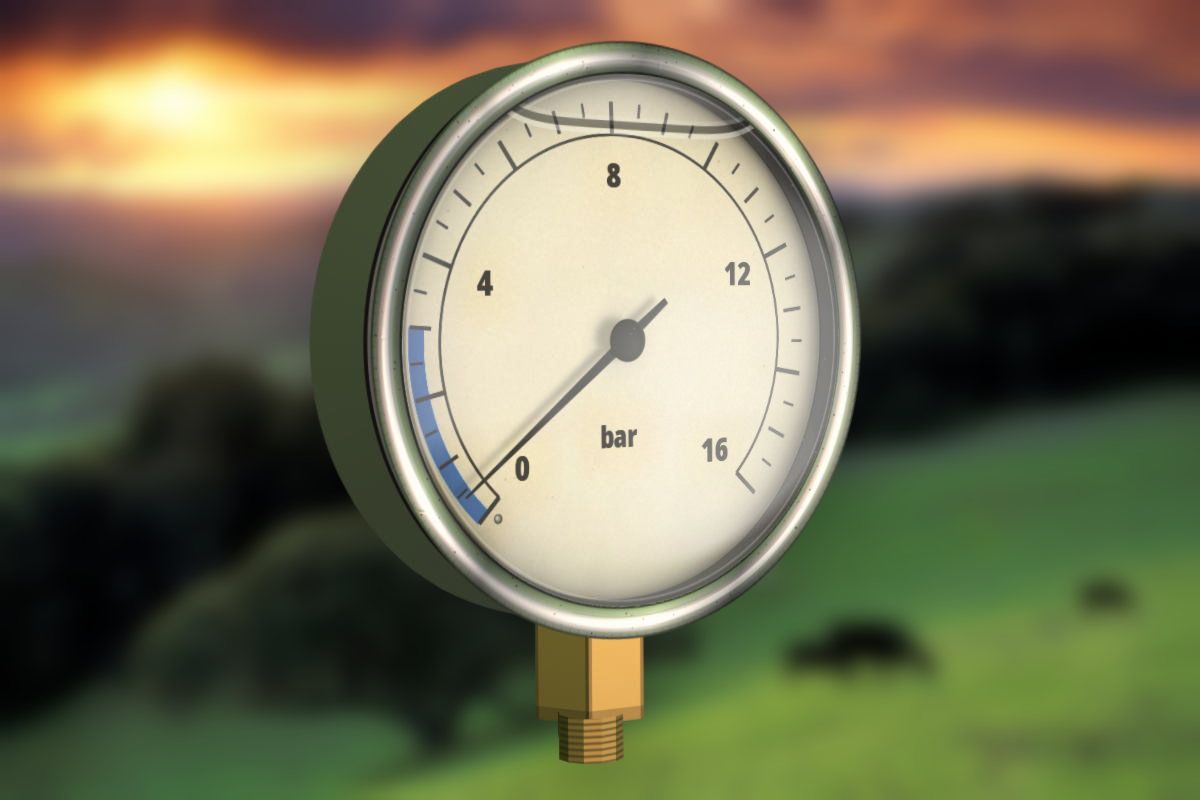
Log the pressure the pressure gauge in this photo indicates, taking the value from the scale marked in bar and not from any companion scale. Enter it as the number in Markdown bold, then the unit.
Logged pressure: **0.5** bar
